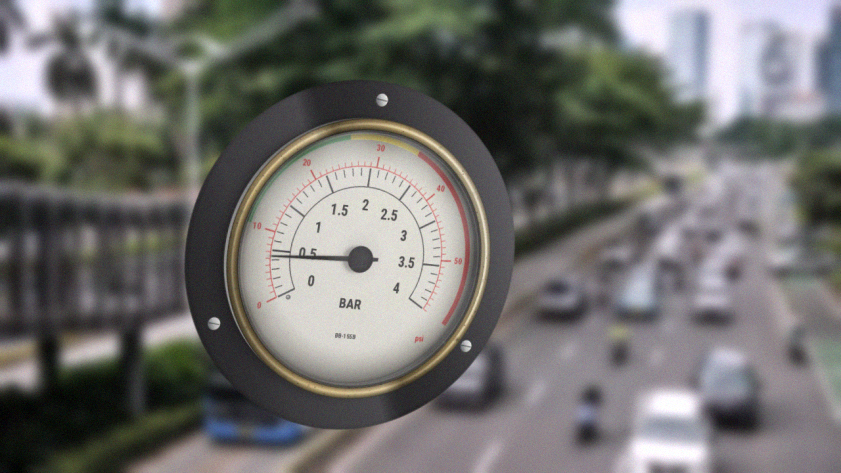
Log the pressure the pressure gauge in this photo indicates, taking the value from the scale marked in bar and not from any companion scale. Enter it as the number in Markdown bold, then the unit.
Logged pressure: **0.45** bar
